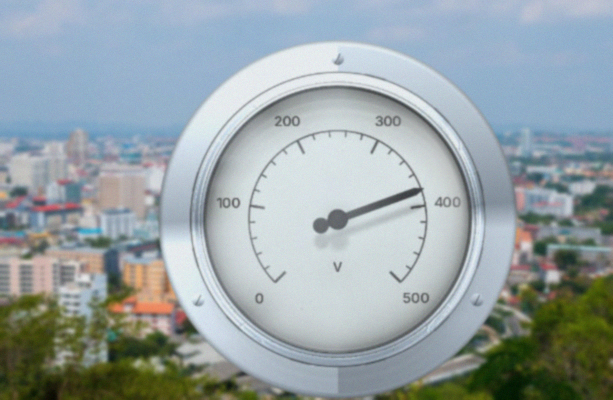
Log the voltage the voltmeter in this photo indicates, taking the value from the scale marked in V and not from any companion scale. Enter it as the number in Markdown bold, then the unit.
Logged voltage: **380** V
